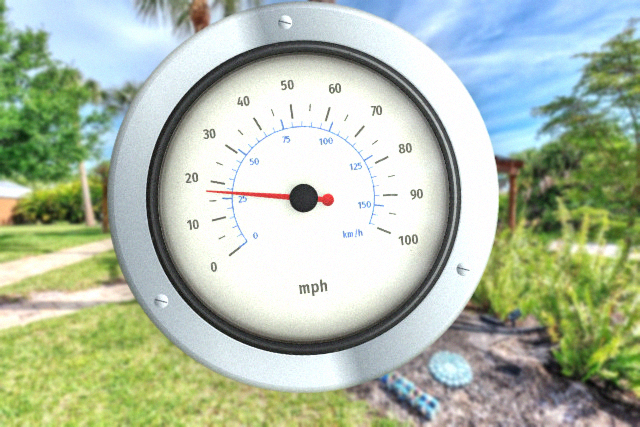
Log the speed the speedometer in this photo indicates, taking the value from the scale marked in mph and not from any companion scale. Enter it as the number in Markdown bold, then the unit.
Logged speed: **17.5** mph
